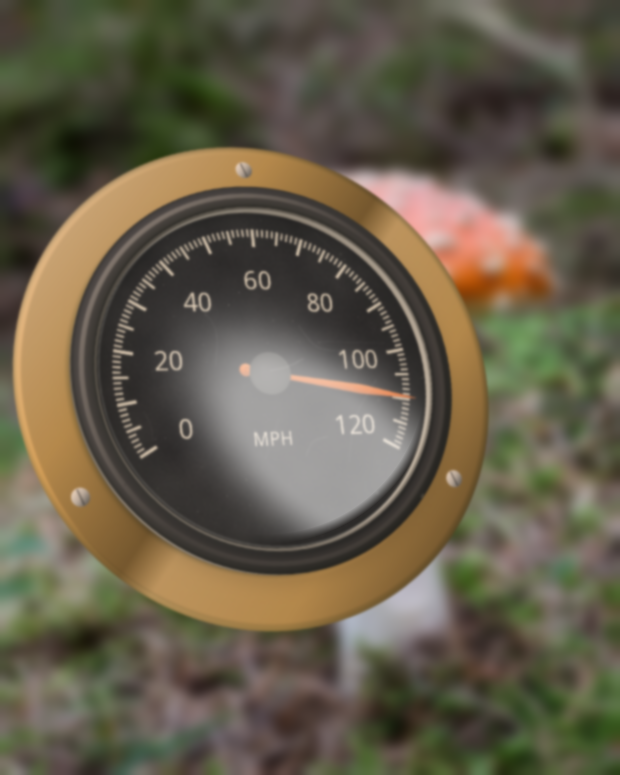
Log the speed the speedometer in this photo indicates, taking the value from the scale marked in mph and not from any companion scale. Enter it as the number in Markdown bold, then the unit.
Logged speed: **110** mph
